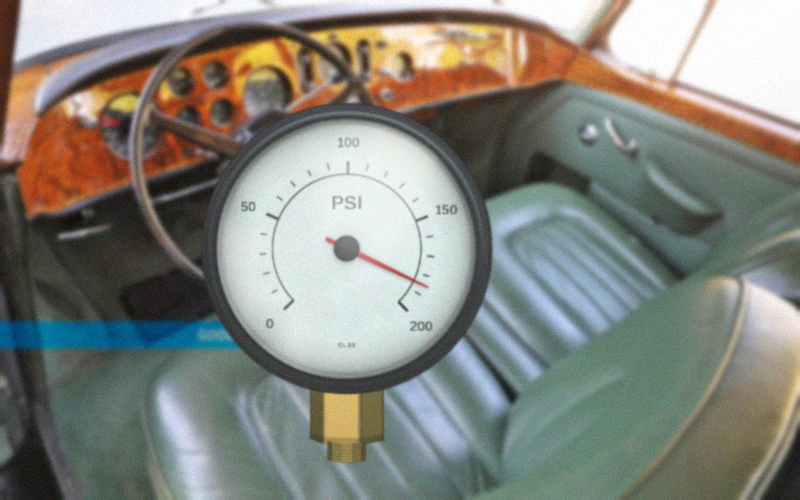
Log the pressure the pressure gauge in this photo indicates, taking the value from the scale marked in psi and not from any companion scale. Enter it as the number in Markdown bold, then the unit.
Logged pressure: **185** psi
